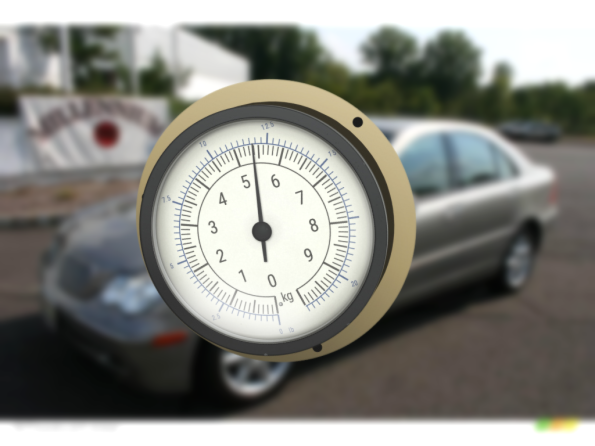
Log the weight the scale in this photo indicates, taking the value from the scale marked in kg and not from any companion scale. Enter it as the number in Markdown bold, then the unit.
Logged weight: **5.4** kg
